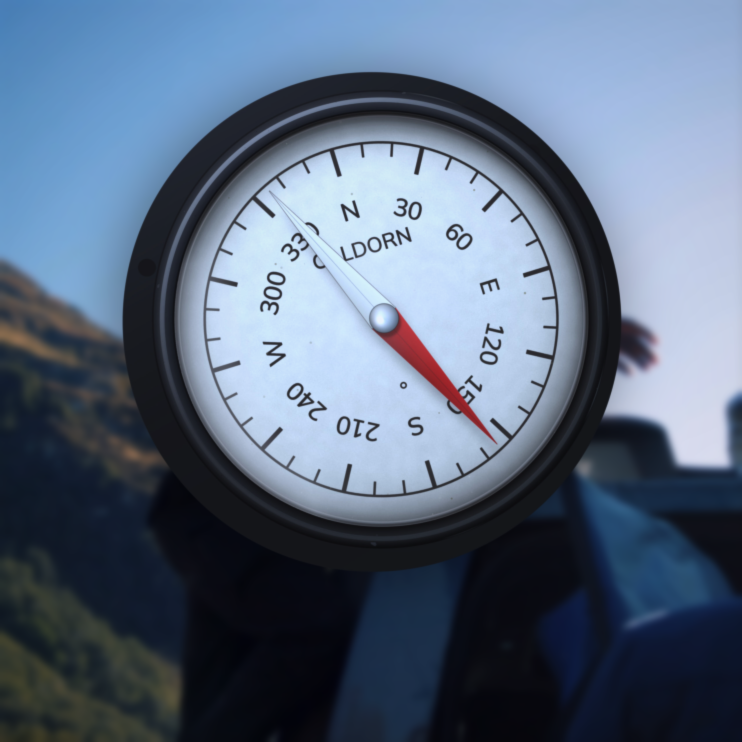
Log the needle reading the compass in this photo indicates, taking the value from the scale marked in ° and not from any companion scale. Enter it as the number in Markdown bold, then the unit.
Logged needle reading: **155** °
